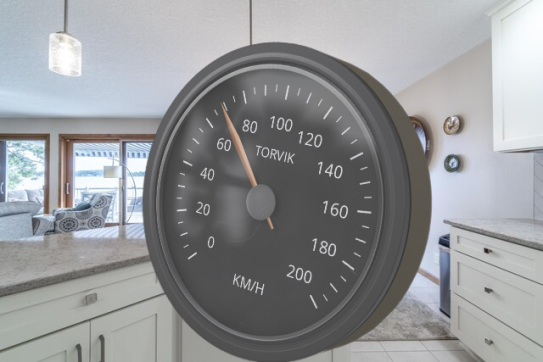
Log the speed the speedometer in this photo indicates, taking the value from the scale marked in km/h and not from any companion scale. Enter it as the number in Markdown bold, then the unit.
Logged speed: **70** km/h
